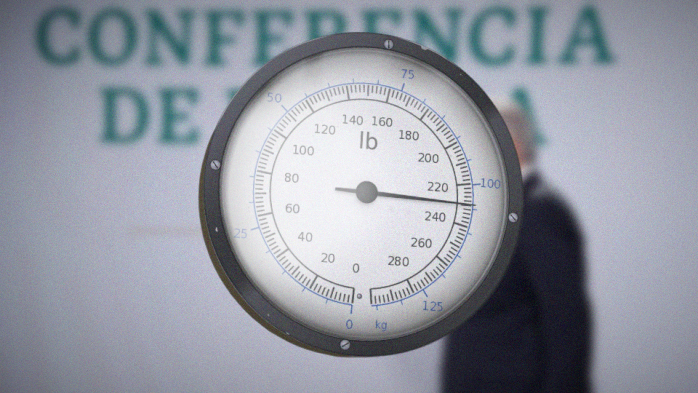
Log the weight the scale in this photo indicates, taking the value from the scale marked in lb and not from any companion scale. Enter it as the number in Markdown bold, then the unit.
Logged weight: **230** lb
